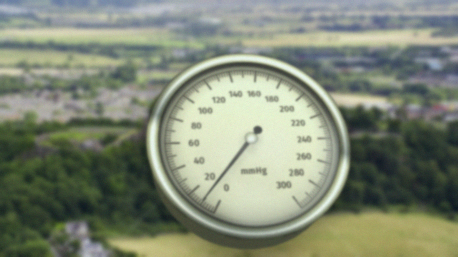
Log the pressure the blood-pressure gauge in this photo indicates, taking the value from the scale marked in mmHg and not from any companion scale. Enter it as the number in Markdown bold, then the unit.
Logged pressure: **10** mmHg
